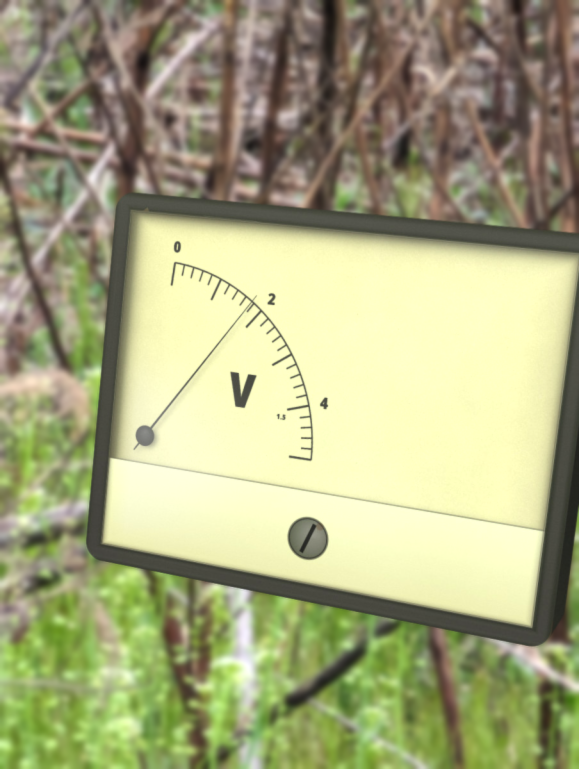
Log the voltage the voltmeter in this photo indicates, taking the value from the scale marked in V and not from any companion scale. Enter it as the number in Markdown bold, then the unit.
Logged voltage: **1.8** V
